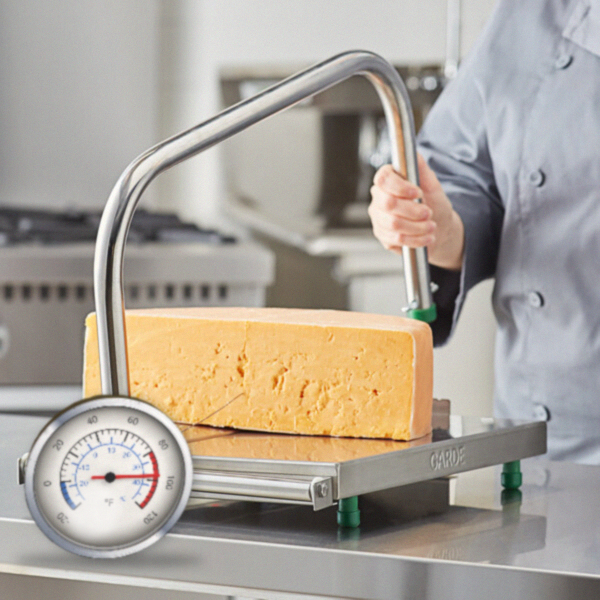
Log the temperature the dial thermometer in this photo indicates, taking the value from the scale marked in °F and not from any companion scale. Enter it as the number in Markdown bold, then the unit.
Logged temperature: **96** °F
